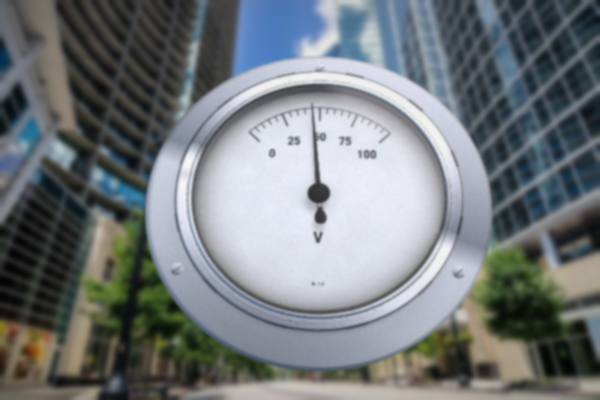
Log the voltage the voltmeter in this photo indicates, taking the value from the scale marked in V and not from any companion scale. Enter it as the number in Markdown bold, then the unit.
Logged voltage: **45** V
